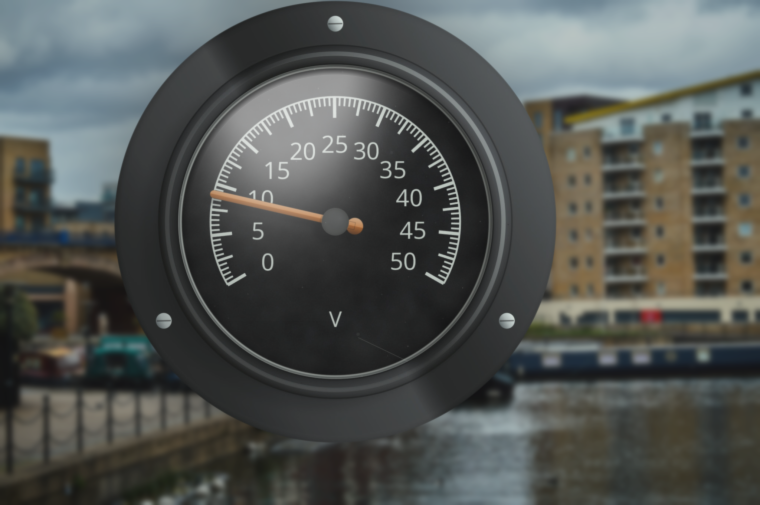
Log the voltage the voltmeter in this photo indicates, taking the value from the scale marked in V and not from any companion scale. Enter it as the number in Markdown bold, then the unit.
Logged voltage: **9** V
